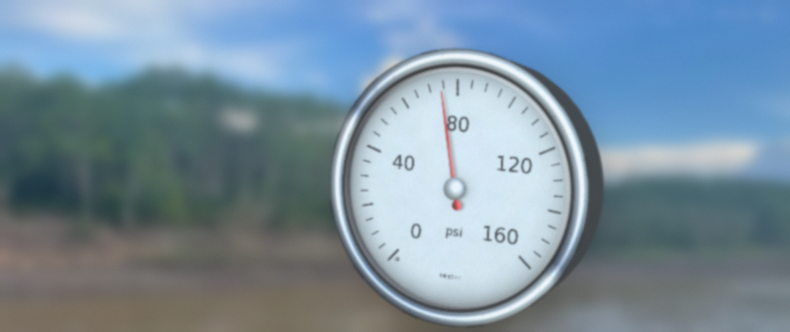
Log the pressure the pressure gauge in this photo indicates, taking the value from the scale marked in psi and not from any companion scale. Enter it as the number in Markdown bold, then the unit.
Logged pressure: **75** psi
